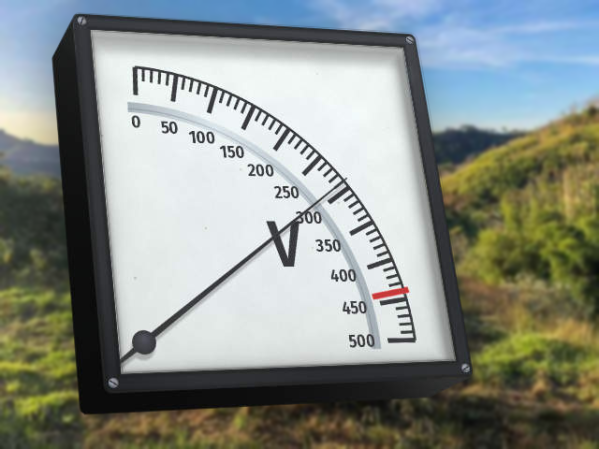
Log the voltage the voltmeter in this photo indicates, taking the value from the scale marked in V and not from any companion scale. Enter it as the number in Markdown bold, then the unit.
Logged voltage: **290** V
